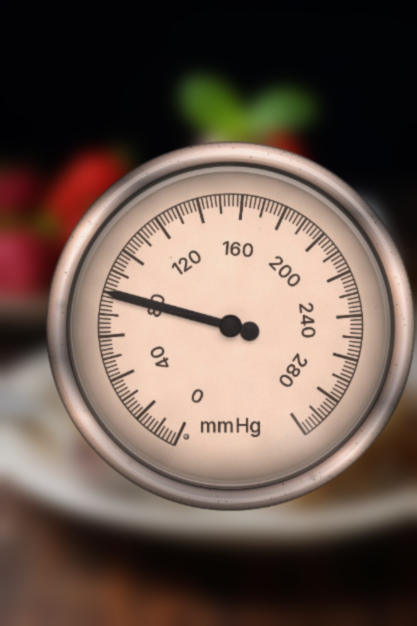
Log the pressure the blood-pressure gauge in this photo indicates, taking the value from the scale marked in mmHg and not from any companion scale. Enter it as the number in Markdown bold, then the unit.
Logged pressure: **80** mmHg
